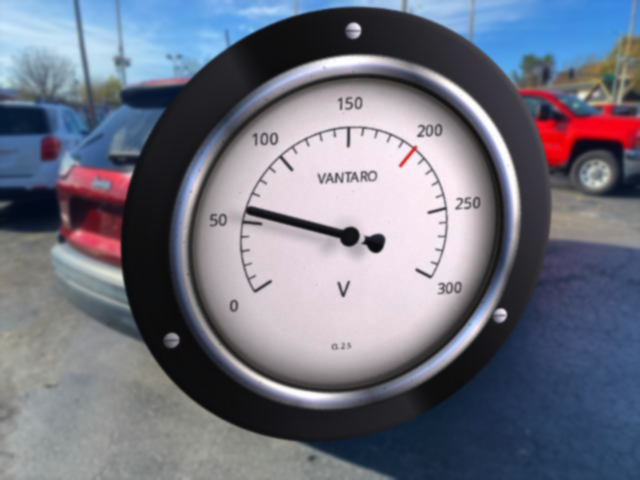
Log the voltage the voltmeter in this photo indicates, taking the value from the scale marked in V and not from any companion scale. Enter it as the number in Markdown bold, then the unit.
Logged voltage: **60** V
